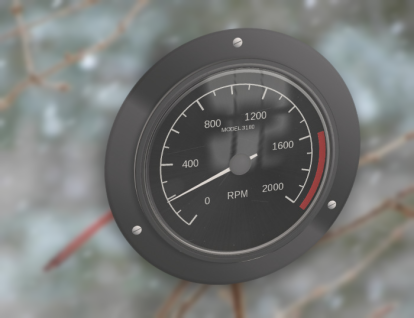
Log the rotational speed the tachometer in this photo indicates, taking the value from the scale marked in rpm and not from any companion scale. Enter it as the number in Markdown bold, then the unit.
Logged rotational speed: **200** rpm
